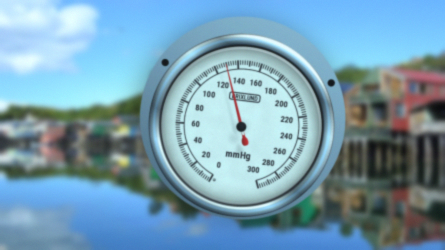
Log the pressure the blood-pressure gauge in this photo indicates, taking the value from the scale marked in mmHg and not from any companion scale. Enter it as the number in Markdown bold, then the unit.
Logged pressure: **130** mmHg
